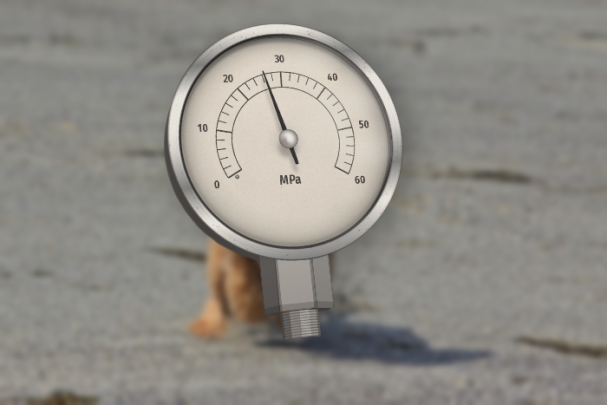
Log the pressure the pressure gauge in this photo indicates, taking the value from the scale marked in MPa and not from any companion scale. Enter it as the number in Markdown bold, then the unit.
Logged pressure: **26** MPa
